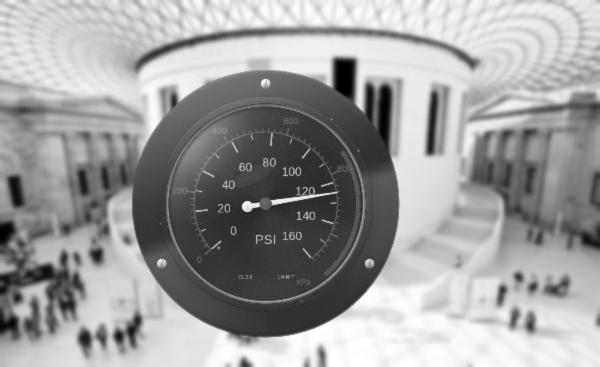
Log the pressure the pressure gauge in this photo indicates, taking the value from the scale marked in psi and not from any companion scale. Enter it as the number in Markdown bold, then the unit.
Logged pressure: **125** psi
